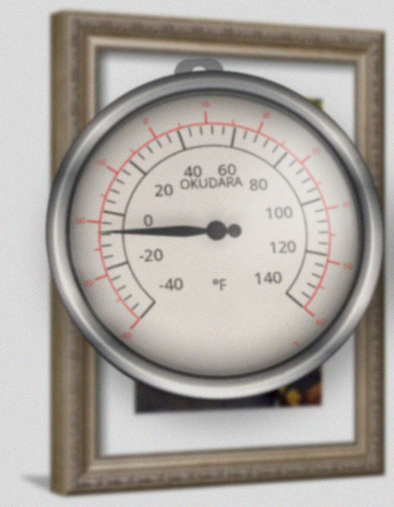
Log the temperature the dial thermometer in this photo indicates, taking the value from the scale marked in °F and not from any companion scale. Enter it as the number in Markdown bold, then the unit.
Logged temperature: **-8** °F
